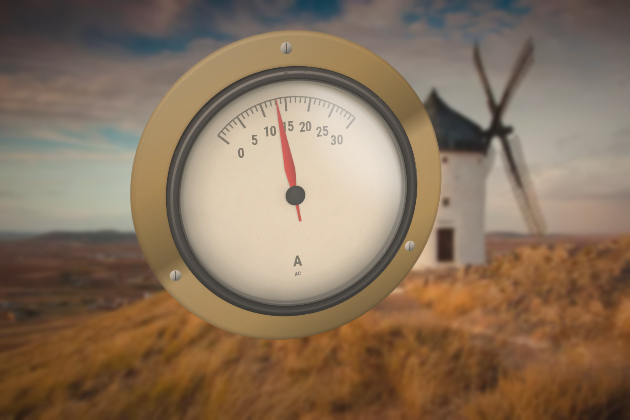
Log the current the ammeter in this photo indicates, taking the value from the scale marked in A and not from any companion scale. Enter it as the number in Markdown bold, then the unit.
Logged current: **13** A
